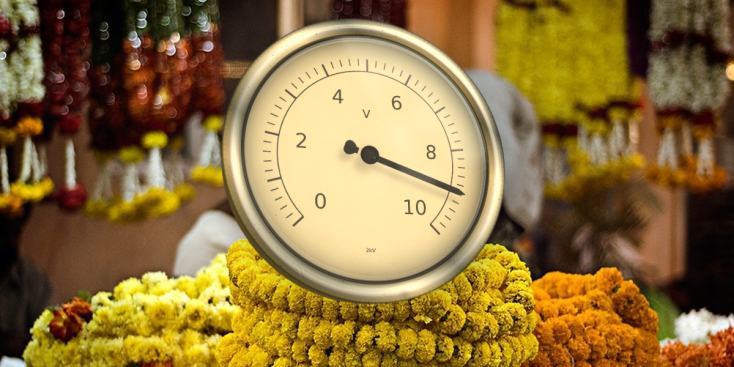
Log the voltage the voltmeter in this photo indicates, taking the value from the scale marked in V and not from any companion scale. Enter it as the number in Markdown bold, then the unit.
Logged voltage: **9** V
